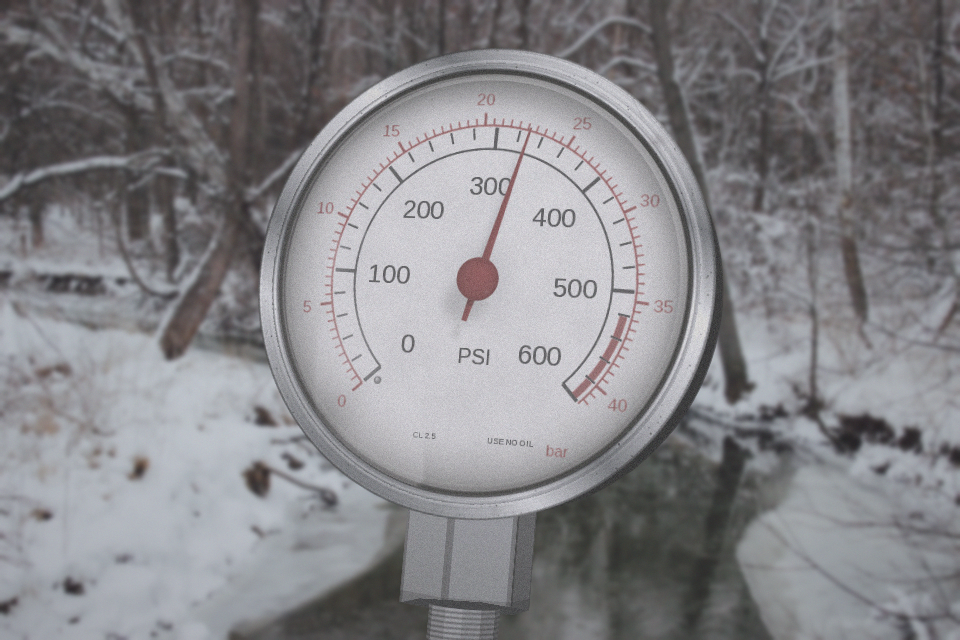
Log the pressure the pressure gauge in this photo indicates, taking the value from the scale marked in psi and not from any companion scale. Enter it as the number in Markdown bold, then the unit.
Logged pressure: **330** psi
